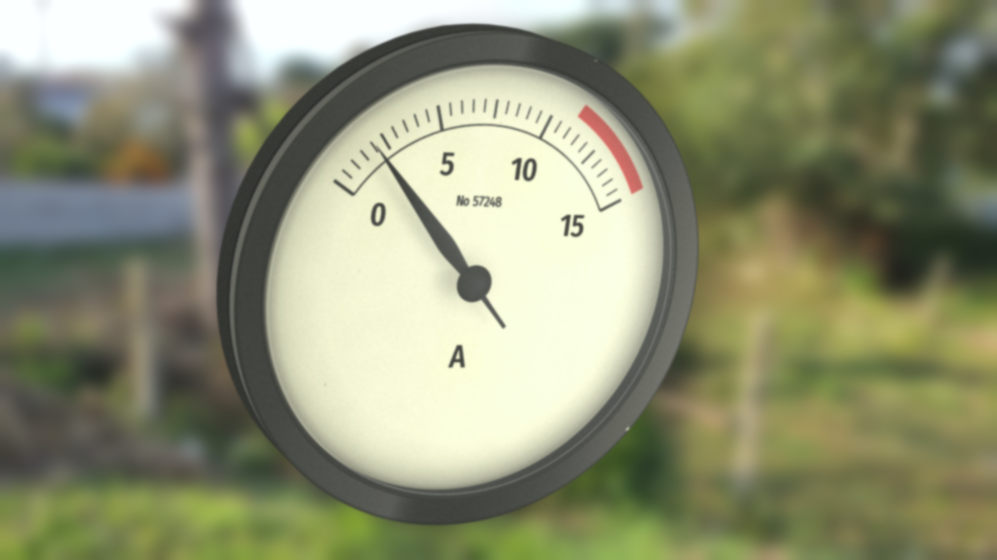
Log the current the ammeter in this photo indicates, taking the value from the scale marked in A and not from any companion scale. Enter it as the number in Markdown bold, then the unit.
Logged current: **2** A
